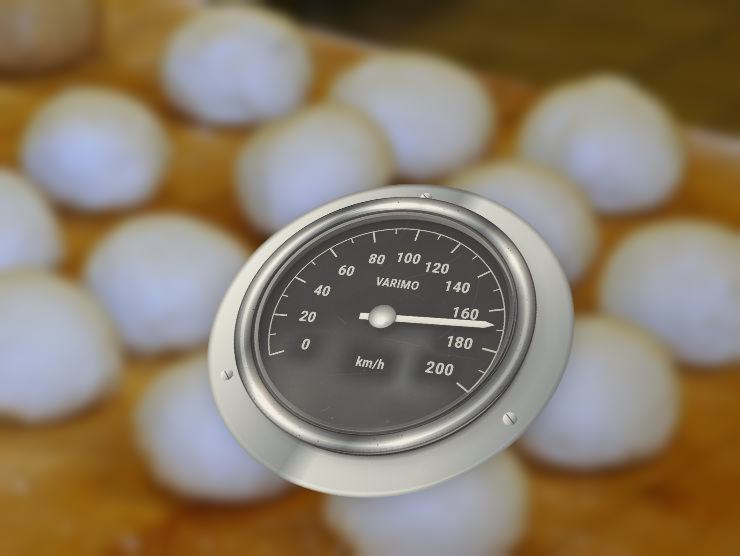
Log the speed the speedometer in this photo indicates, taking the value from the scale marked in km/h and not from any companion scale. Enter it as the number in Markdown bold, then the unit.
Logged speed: **170** km/h
